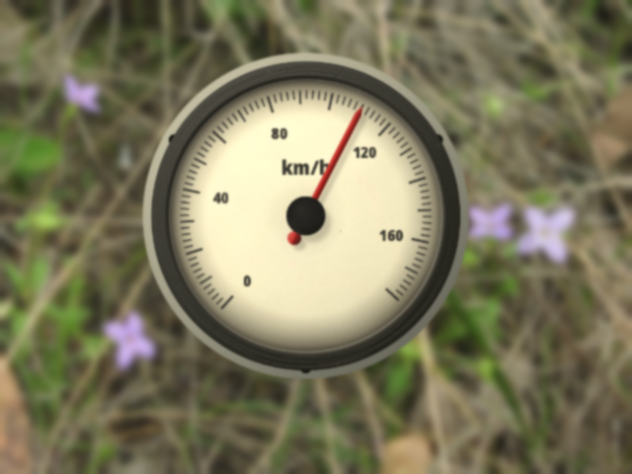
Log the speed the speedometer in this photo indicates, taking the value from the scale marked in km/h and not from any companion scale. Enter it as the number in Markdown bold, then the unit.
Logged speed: **110** km/h
